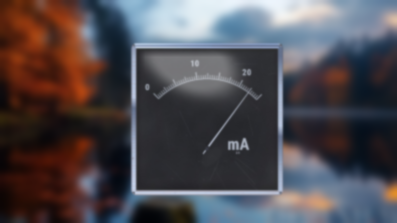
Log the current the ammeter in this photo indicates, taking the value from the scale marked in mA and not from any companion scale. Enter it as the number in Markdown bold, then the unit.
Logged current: **22.5** mA
